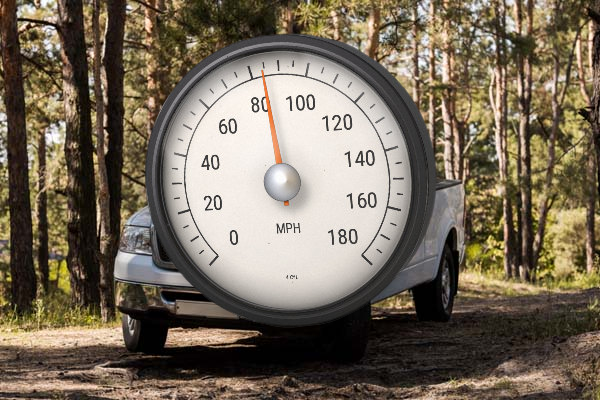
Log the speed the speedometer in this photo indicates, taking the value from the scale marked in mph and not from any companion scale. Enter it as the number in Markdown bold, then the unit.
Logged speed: **85** mph
